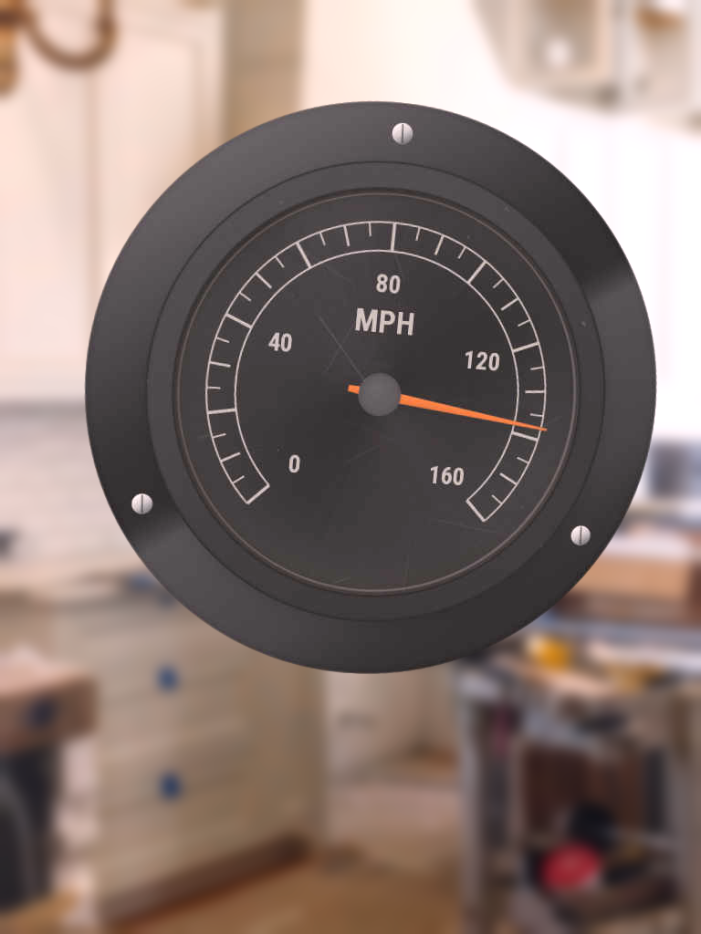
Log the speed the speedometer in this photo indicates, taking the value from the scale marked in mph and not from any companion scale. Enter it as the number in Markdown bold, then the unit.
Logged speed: **137.5** mph
